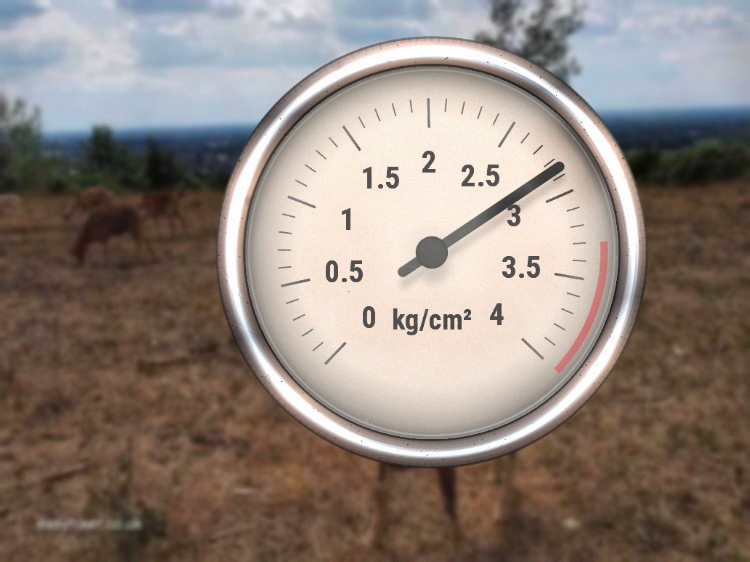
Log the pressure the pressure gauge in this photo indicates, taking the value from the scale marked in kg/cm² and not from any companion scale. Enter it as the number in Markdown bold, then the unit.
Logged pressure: **2.85** kg/cm²
